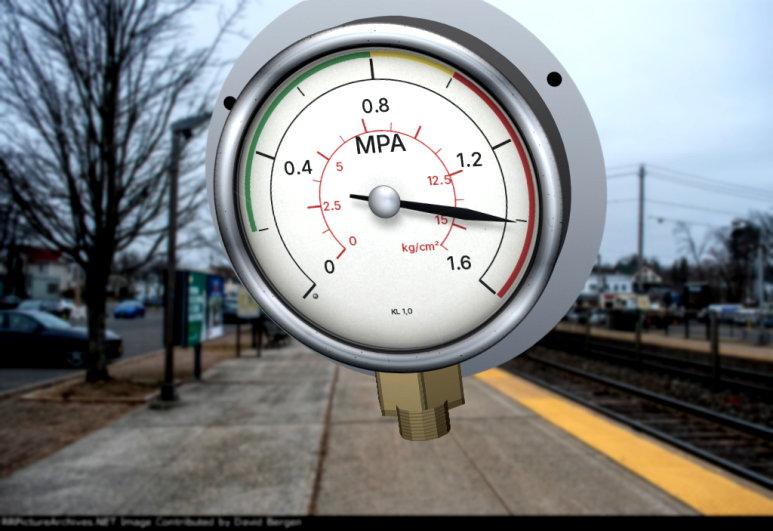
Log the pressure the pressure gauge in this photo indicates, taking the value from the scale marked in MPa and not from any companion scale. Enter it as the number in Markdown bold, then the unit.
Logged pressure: **1.4** MPa
